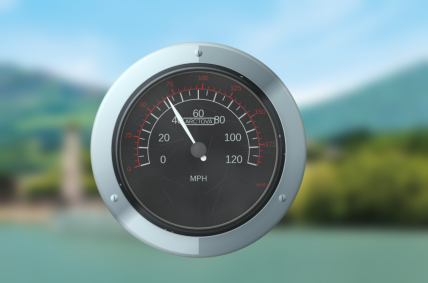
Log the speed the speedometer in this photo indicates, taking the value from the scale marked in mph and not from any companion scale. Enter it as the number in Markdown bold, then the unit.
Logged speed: **42.5** mph
